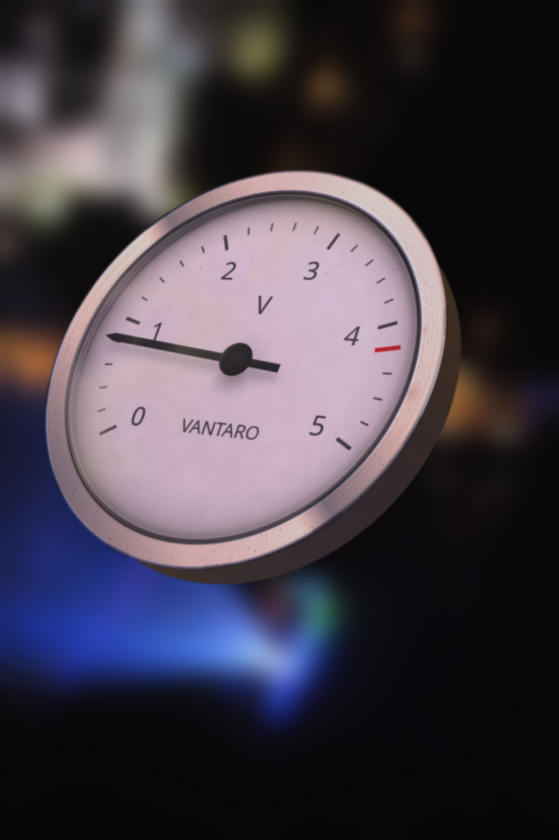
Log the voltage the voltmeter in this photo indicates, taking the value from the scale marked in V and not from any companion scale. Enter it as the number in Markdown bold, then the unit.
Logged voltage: **0.8** V
